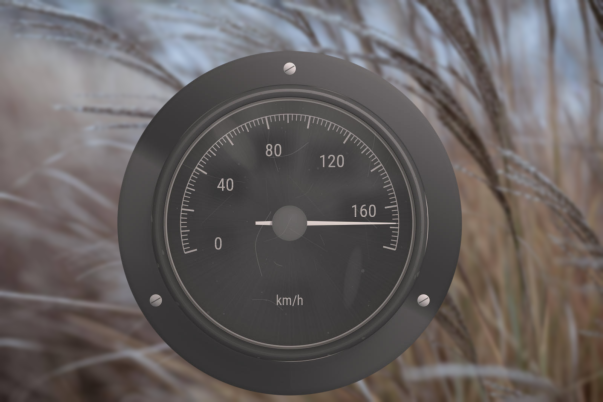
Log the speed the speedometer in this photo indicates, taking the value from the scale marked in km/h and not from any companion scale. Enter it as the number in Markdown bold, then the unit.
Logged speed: **168** km/h
